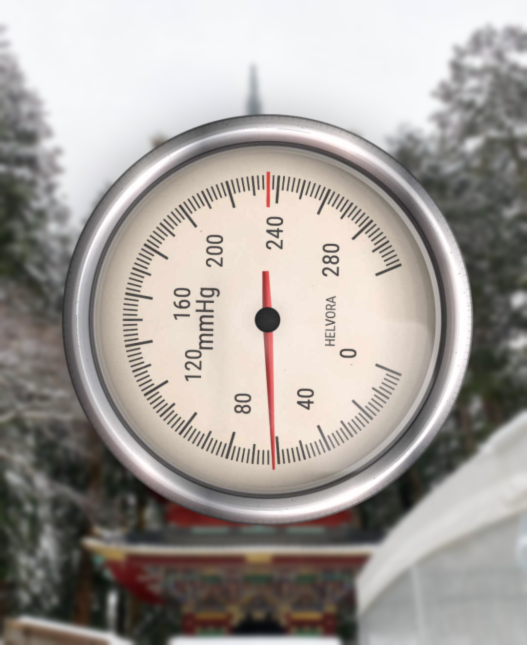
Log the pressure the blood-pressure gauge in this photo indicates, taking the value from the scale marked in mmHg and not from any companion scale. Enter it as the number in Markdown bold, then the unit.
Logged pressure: **62** mmHg
